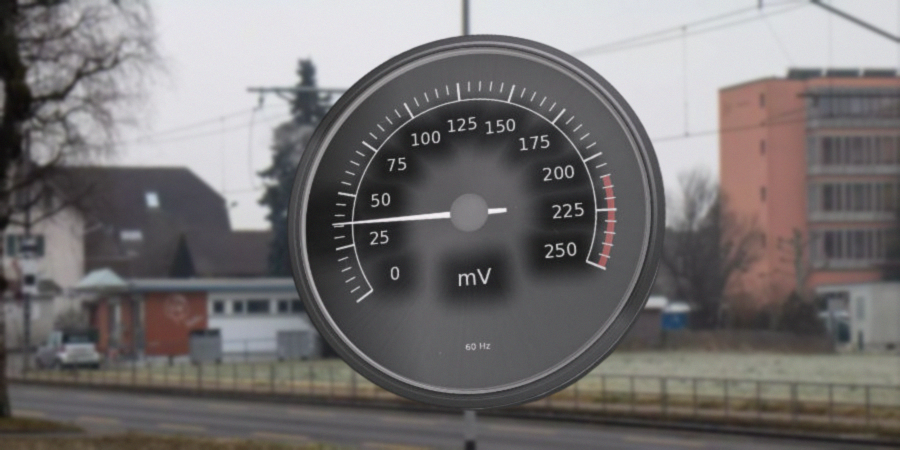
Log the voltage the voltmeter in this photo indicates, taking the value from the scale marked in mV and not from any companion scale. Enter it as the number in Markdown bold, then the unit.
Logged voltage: **35** mV
